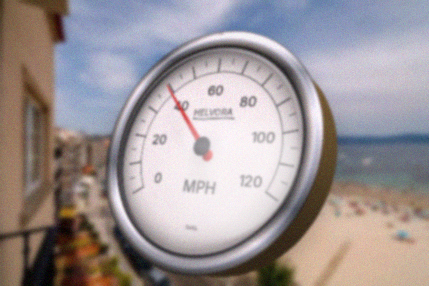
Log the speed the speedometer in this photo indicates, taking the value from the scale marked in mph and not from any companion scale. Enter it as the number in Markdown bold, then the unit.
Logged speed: **40** mph
